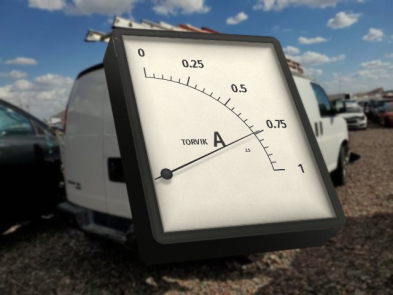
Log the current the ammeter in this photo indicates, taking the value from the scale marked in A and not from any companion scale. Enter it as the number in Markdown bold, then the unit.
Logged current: **0.75** A
